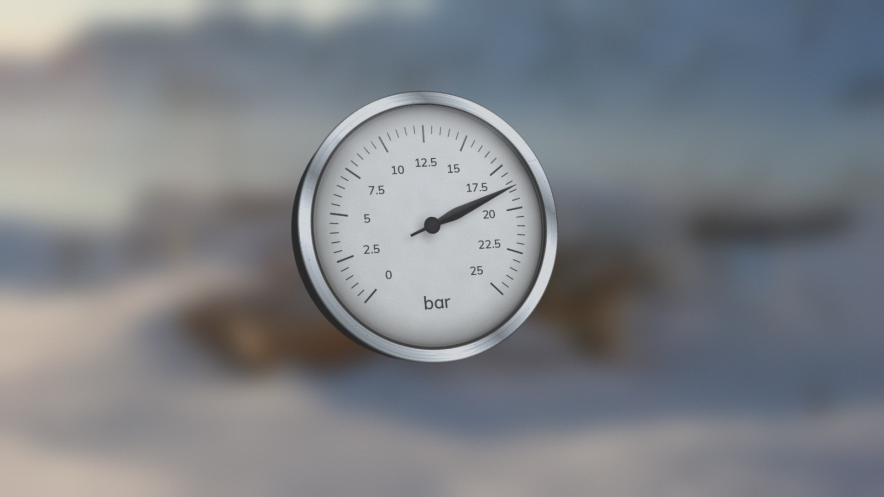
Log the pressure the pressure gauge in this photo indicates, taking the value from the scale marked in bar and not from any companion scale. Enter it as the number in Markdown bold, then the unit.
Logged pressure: **18.75** bar
